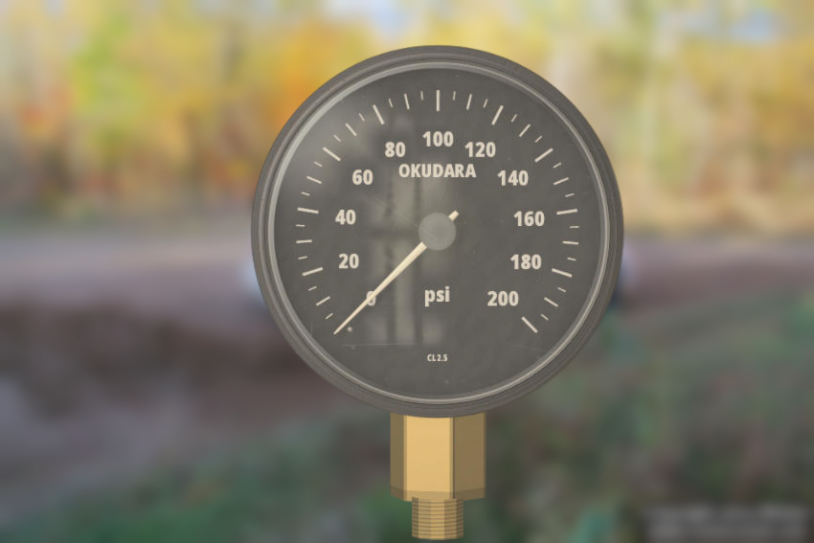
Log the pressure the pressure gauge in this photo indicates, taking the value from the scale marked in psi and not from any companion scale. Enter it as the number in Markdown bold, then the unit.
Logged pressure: **0** psi
